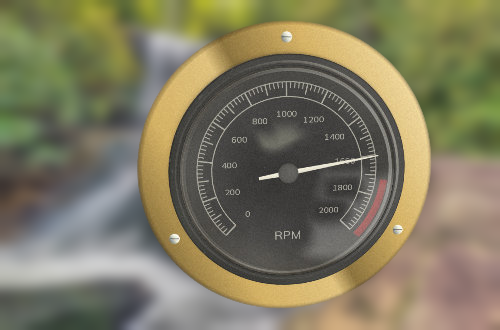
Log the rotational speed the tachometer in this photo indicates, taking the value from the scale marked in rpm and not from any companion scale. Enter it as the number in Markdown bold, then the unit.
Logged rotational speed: **1600** rpm
